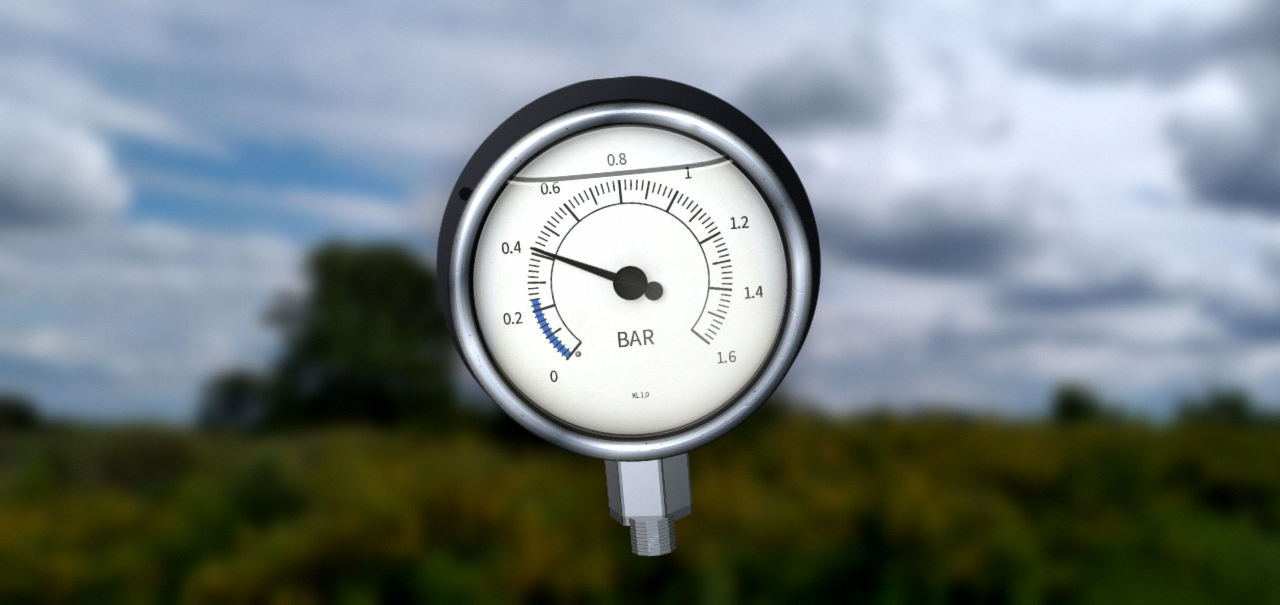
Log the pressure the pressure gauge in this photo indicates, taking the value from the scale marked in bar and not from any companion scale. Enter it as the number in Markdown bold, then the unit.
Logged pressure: **0.42** bar
